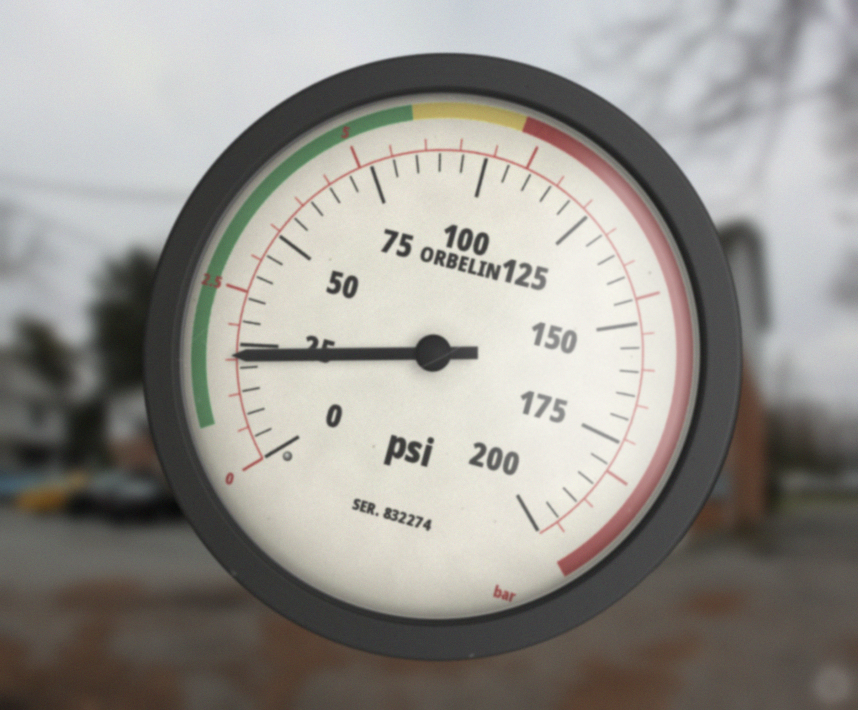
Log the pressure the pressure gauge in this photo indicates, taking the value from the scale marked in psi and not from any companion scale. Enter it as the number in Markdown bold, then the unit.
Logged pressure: **22.5** psi
